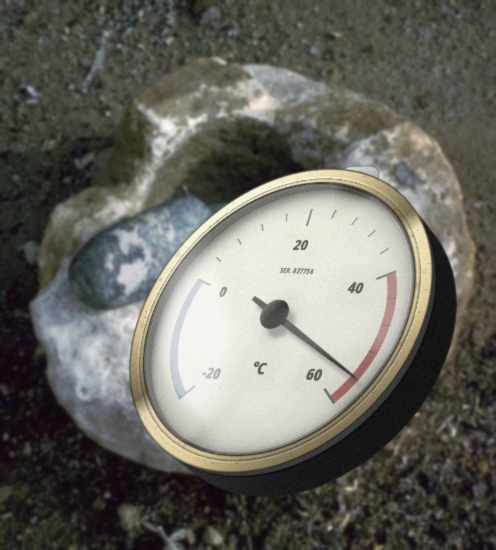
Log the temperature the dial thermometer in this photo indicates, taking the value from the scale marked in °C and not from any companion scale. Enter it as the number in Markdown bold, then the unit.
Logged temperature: **56** °C
